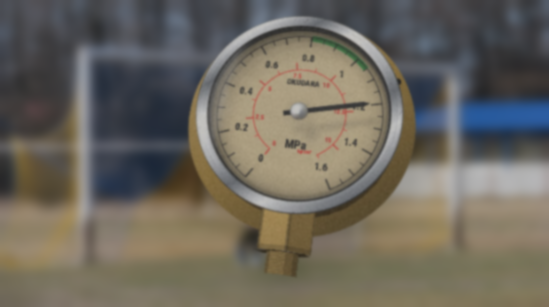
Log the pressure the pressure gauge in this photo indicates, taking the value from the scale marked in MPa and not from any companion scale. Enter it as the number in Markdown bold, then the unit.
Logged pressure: **1.2** MPa
